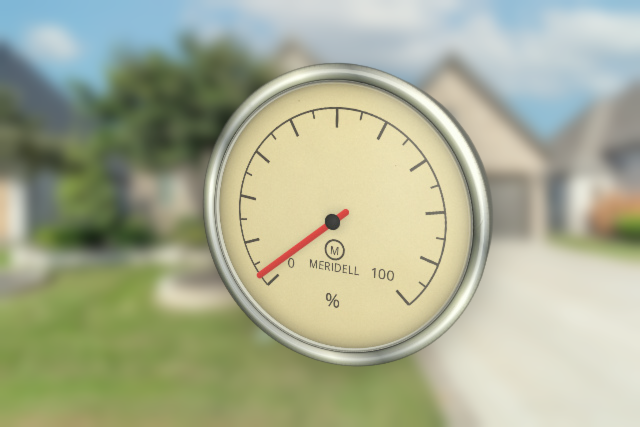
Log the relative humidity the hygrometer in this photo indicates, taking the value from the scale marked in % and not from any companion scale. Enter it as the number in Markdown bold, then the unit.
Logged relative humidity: **2.5** %
